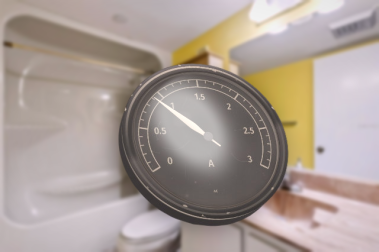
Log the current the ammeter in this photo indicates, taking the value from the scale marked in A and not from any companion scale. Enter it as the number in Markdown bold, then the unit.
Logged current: **0.9** A
